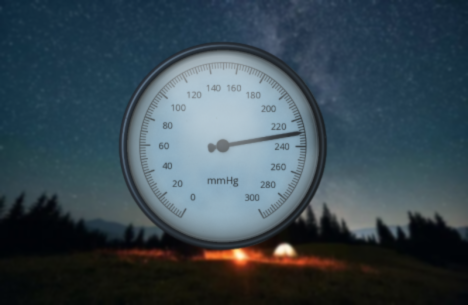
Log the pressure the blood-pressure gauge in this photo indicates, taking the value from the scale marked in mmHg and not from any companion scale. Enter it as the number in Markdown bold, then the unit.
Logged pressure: **230** mmHg
